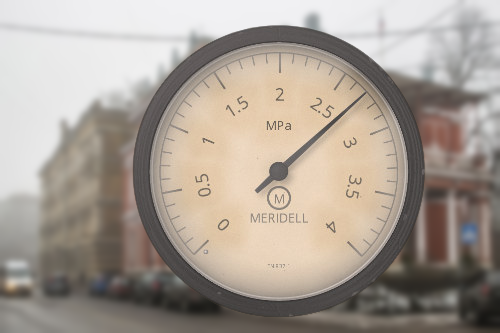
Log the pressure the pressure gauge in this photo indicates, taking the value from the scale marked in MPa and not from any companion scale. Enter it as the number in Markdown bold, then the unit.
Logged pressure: **2.7** MPa
